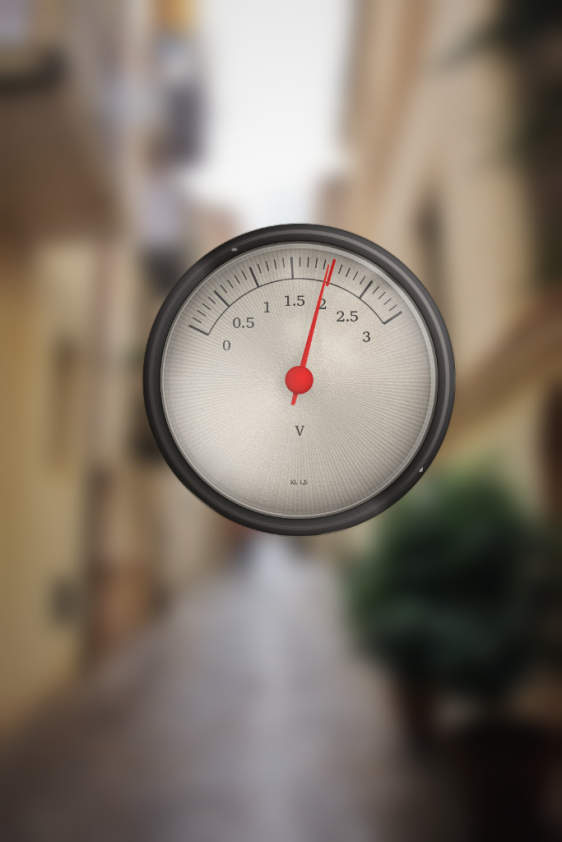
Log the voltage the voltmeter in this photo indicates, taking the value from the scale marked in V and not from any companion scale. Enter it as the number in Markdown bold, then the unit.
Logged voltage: **1.95** V
